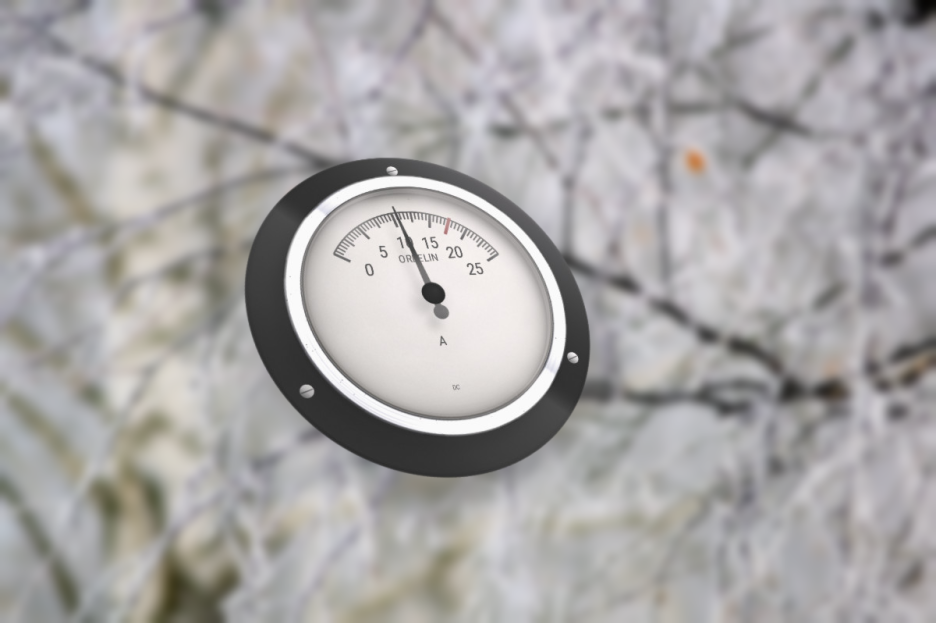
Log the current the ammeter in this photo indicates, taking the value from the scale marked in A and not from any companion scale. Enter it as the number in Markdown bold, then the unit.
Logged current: **10** A
